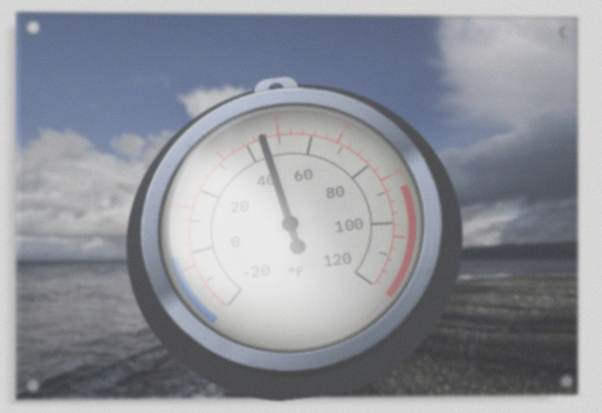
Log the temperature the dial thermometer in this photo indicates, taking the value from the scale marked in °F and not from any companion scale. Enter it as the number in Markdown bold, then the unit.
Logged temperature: **45** °F
